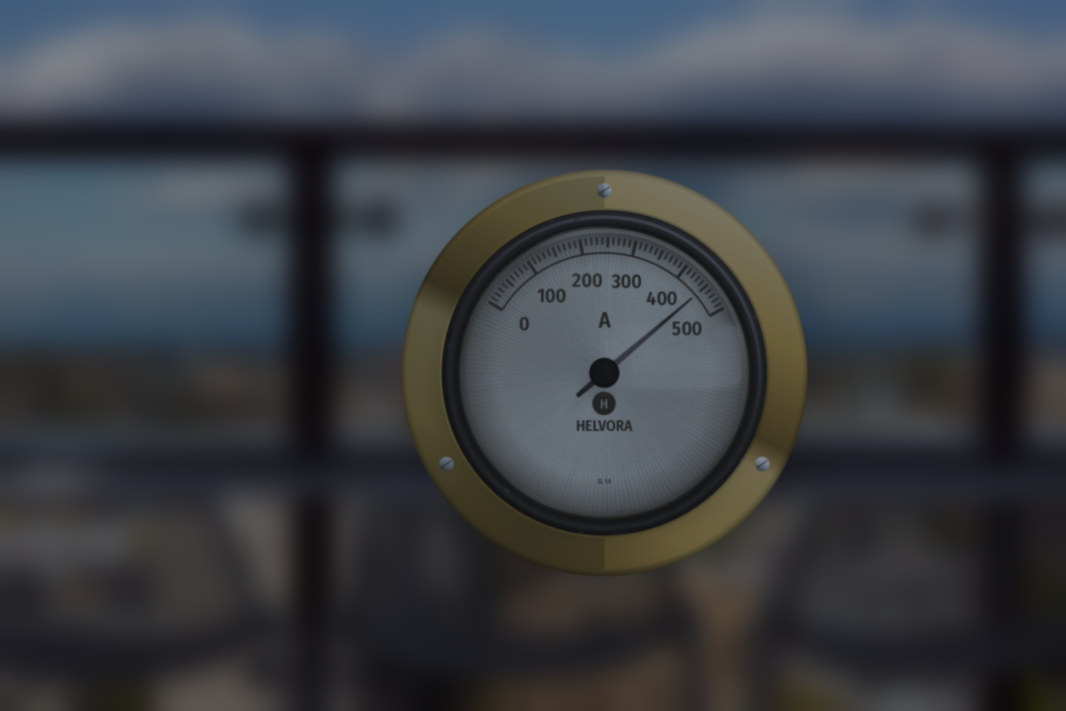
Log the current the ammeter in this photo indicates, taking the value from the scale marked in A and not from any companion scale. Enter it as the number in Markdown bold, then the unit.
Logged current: **450** A
